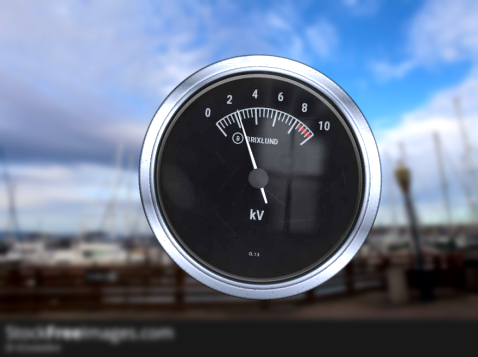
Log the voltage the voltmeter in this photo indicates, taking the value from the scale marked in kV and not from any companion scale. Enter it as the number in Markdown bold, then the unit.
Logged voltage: **2.4** kV
